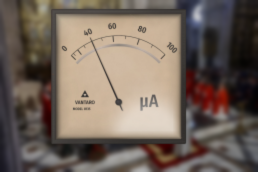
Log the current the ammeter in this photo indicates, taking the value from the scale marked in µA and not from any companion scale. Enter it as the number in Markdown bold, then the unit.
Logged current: **40** µA
